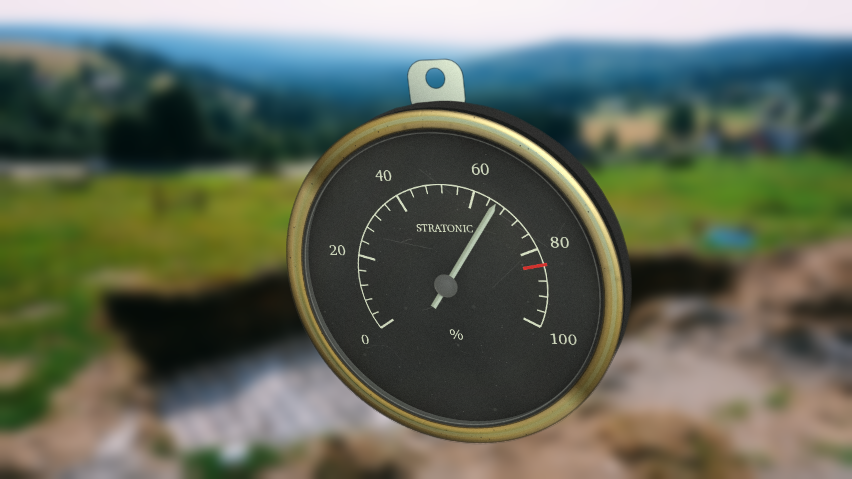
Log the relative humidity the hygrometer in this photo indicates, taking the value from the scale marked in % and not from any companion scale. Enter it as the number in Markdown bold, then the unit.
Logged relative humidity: **66** %
